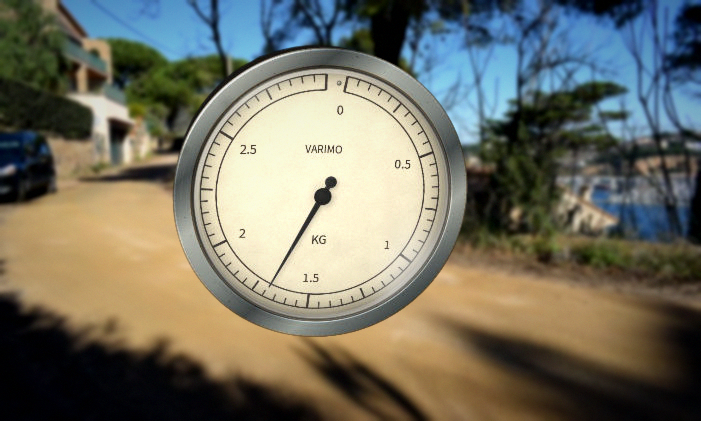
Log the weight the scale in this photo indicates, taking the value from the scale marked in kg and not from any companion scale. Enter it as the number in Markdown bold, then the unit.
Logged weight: **1.7** kg
